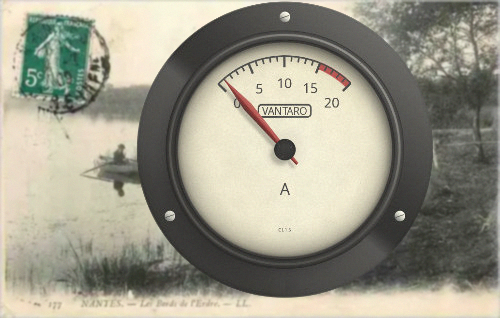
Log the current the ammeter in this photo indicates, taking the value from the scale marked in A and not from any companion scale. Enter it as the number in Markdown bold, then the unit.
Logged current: **1** A
